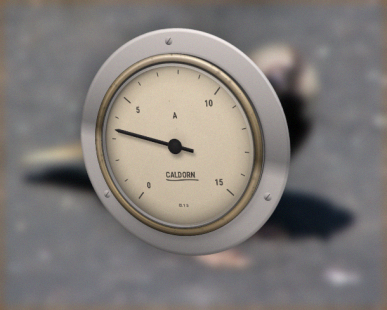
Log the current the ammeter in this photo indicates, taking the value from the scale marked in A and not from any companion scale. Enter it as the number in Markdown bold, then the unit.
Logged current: **3.5** A
